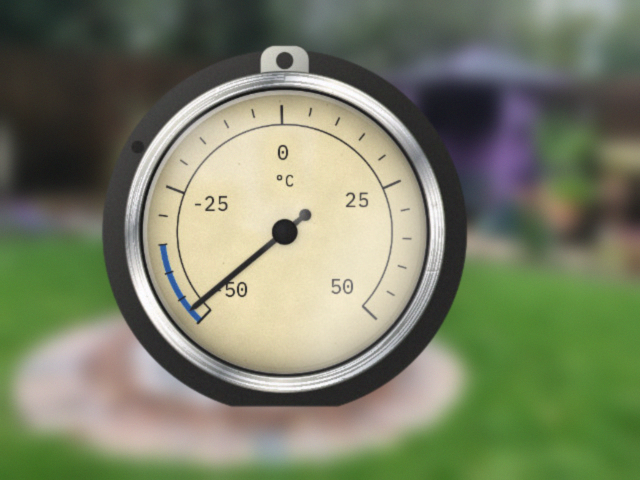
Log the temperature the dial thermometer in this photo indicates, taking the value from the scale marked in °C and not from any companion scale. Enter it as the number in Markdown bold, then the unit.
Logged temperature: **-47.5** °C
